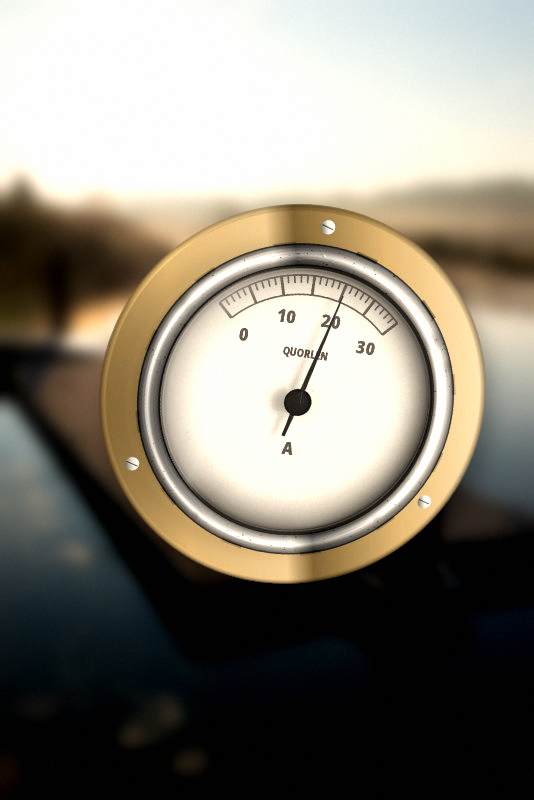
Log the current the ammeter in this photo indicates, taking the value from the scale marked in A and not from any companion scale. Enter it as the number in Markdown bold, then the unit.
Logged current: **20** A
